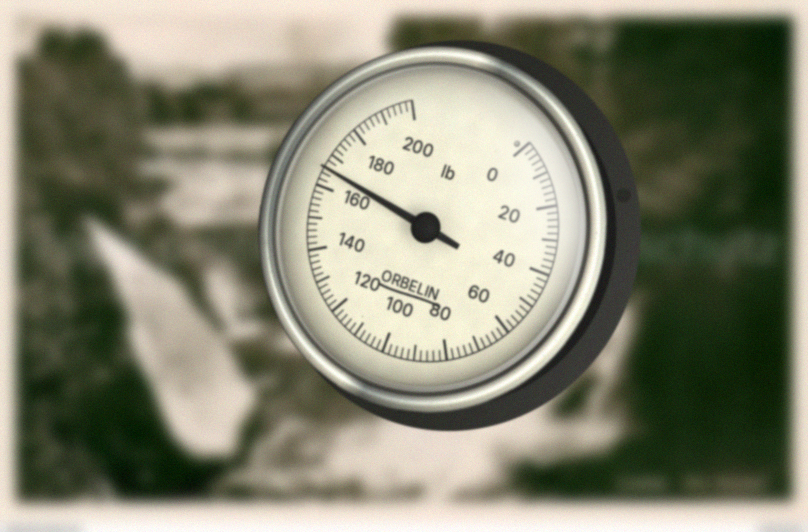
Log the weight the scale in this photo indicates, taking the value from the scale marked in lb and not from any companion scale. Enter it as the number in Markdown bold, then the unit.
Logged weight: **166** lb
